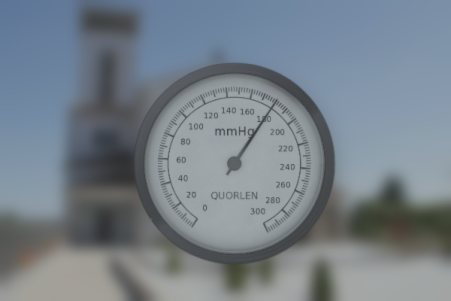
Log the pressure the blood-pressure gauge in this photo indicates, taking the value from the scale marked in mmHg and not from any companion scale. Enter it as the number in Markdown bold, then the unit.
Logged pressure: **180** mmHg
